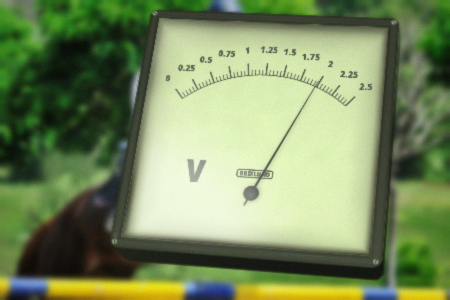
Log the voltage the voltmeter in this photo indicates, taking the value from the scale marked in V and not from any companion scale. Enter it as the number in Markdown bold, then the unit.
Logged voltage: **2** V
